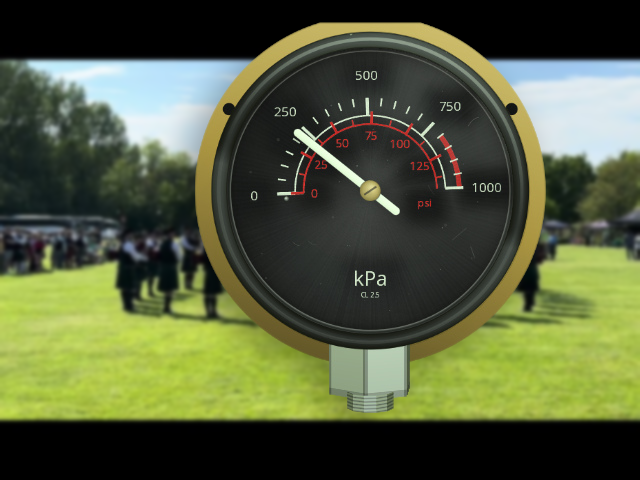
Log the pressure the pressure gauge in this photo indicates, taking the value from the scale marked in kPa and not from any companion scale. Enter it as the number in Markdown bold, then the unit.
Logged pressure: **225** kPa
